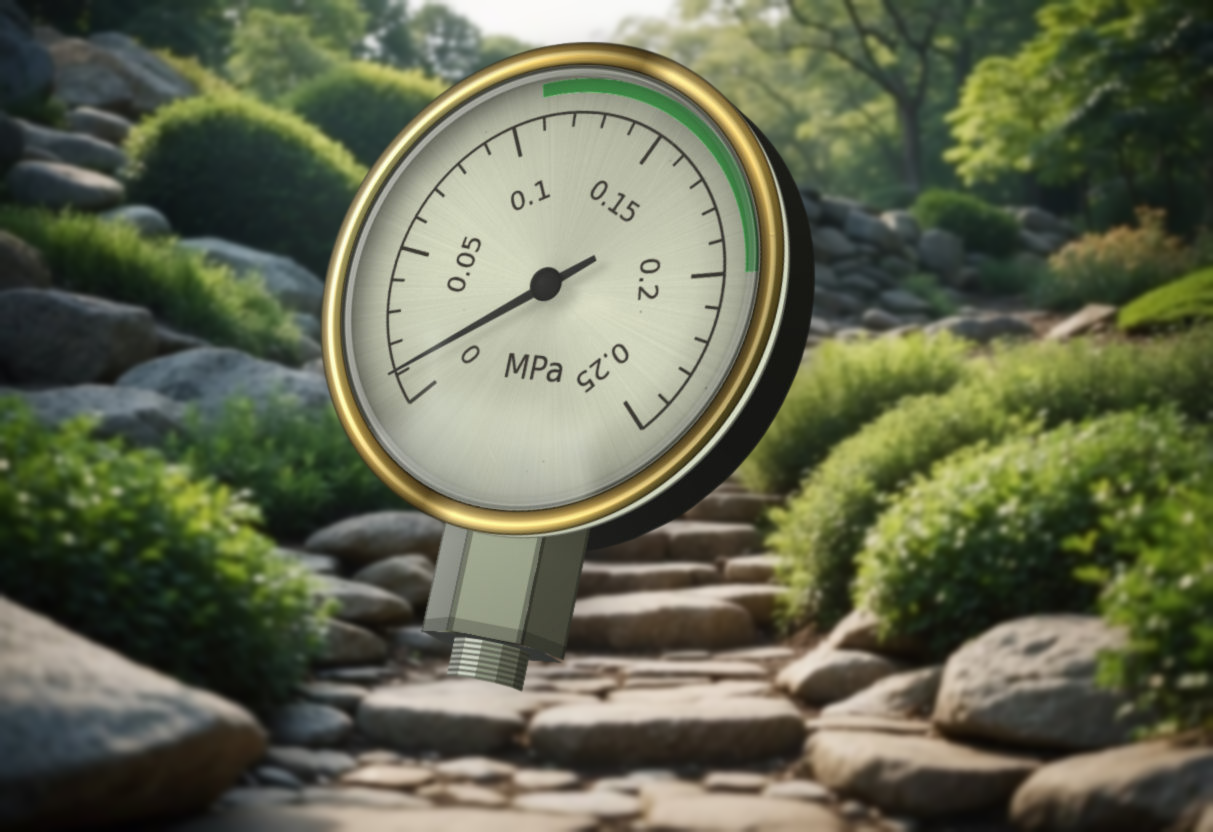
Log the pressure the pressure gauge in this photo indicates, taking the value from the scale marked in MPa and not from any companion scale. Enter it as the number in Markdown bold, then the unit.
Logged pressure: **0.01** MPa
